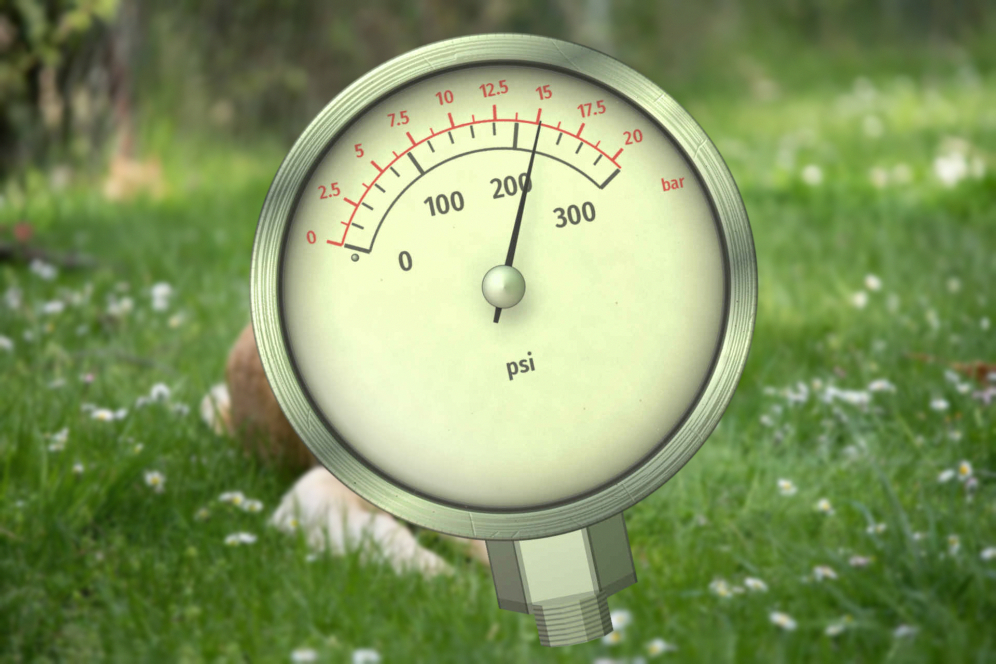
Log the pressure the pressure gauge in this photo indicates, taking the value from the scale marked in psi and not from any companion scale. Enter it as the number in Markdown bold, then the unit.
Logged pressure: **220** psi
